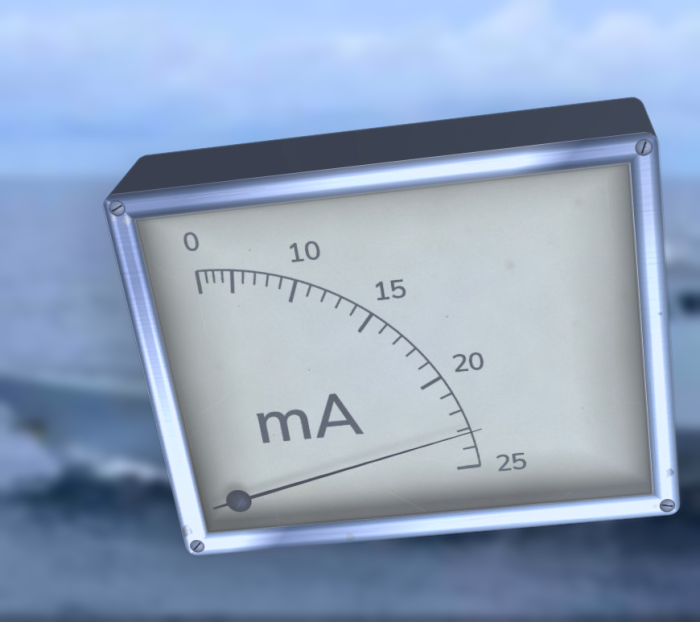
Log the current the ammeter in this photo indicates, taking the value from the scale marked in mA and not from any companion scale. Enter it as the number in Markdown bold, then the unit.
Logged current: **23** mA
